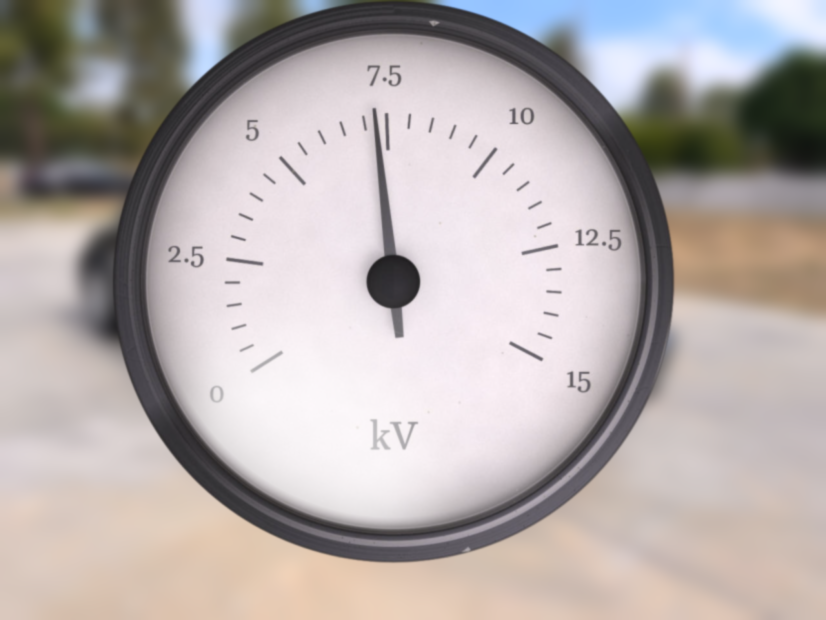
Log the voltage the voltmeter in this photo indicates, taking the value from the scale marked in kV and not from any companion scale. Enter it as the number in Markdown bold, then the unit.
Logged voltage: **7.25** kV
